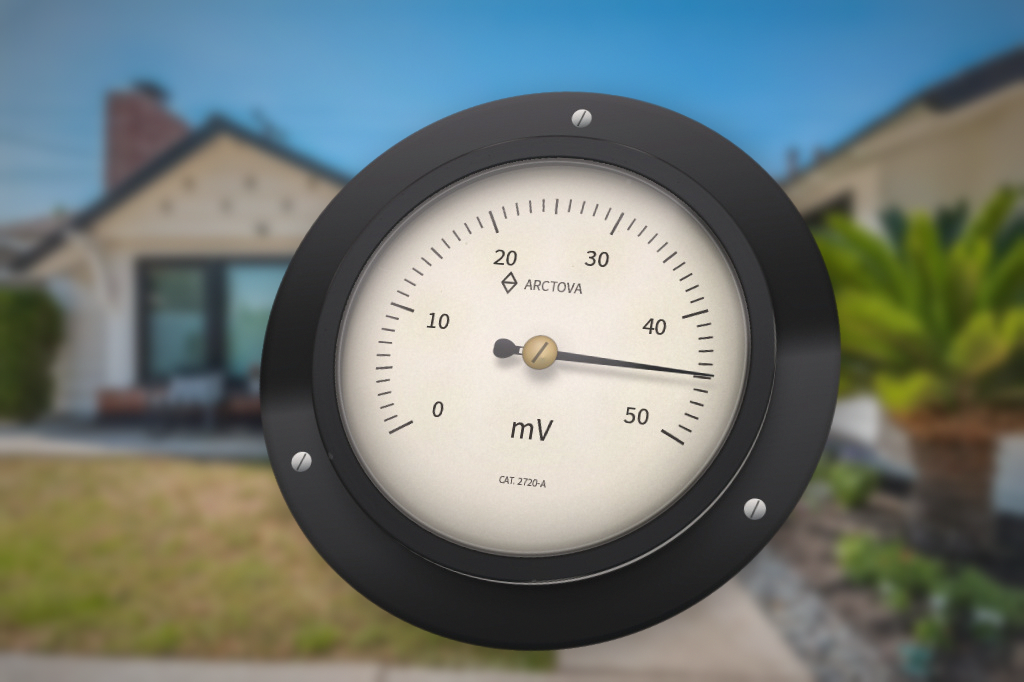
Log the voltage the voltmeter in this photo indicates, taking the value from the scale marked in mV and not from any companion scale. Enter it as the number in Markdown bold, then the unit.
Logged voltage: **45** mV
